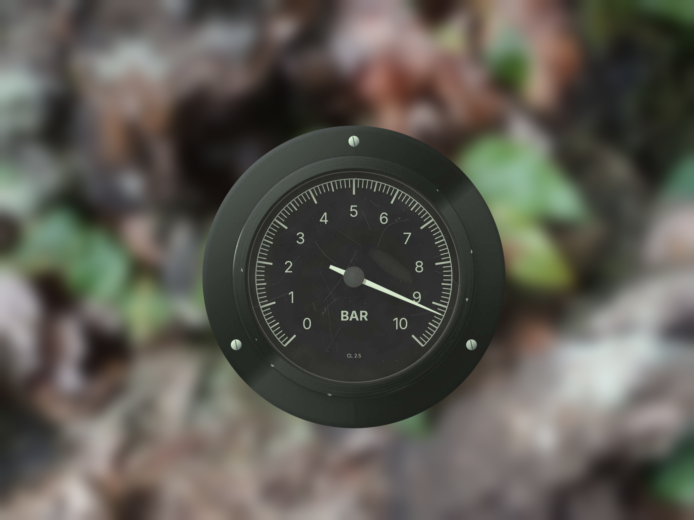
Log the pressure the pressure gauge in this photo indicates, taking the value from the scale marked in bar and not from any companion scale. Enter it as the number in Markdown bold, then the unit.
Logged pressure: **9.2** bar
